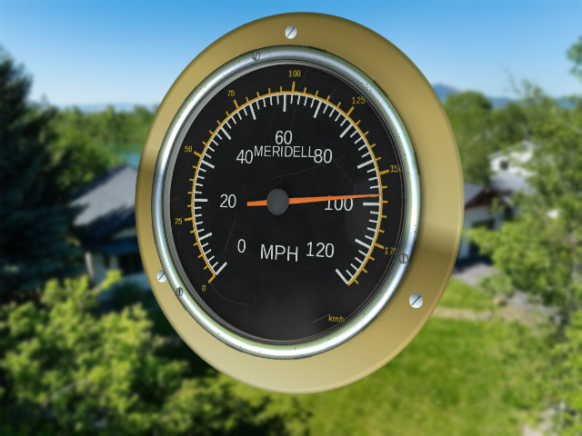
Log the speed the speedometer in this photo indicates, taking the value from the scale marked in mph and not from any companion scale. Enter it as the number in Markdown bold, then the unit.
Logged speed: **98** mph
